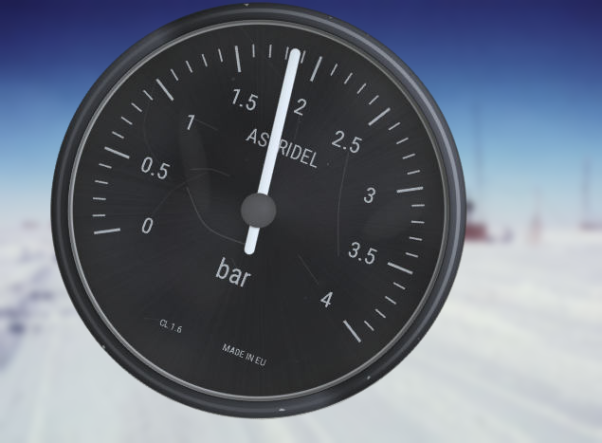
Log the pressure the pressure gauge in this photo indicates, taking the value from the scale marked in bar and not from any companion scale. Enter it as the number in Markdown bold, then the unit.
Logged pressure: **1.85** bar
